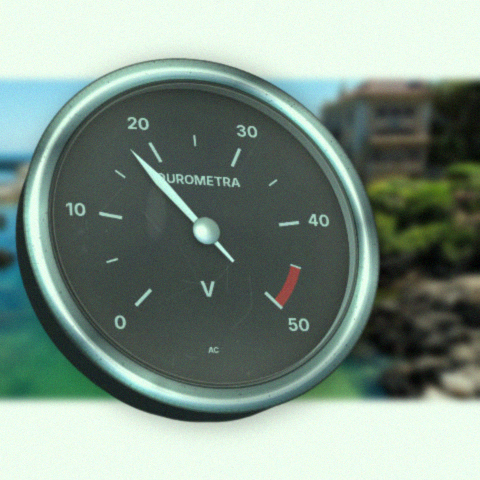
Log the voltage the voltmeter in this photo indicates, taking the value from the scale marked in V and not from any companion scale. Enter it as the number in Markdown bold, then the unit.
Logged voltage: **17.5** V
